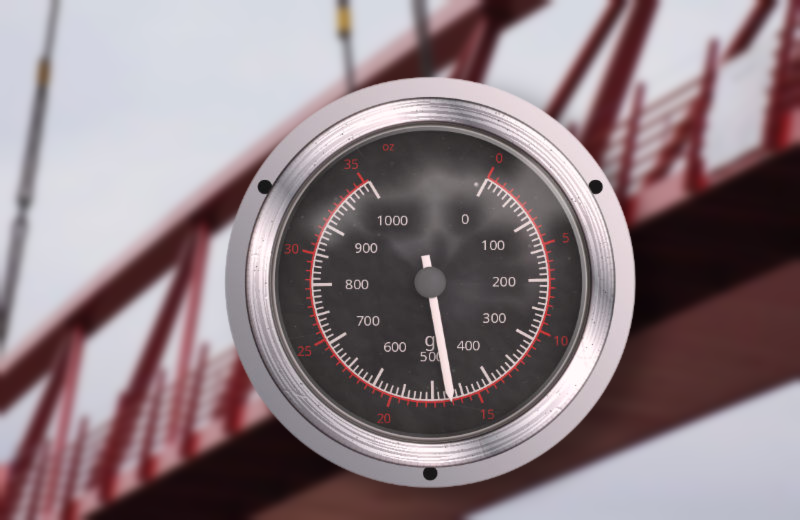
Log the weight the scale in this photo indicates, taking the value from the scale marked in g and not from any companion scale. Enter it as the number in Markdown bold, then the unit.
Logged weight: **470** g
